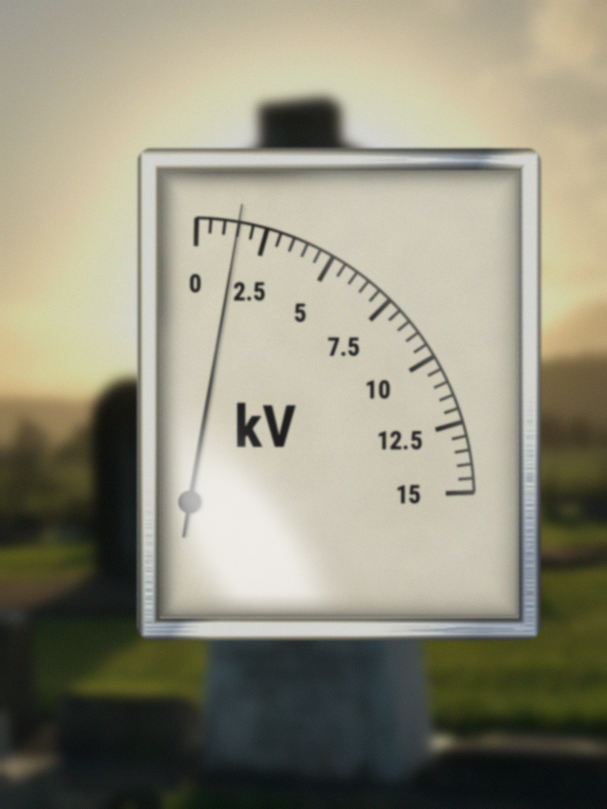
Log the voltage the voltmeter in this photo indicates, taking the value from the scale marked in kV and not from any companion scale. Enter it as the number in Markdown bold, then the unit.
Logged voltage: **1.5** kV
